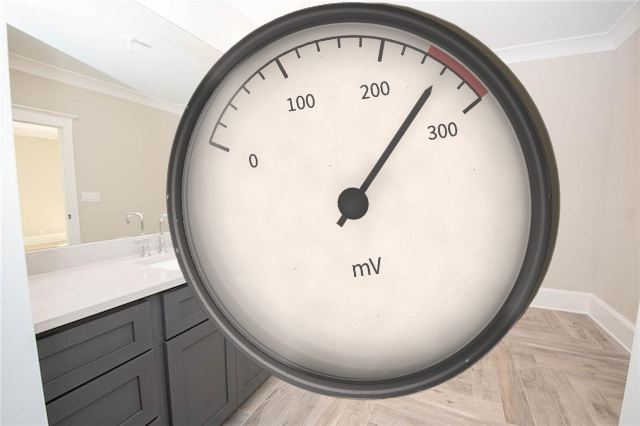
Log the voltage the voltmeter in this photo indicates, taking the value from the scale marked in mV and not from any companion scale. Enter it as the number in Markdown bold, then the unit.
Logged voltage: **260** mV
